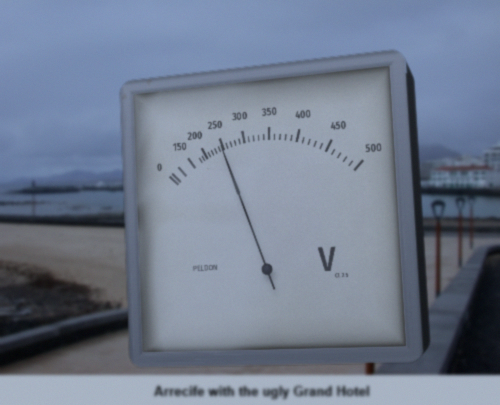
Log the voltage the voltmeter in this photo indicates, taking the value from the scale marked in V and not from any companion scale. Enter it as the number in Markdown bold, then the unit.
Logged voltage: **250** V
